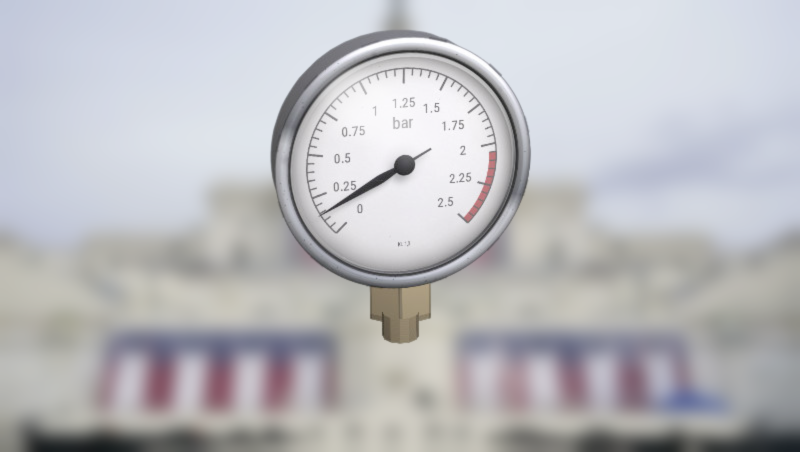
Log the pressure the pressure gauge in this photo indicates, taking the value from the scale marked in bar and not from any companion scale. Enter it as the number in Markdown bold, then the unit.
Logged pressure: **0.15** bar
